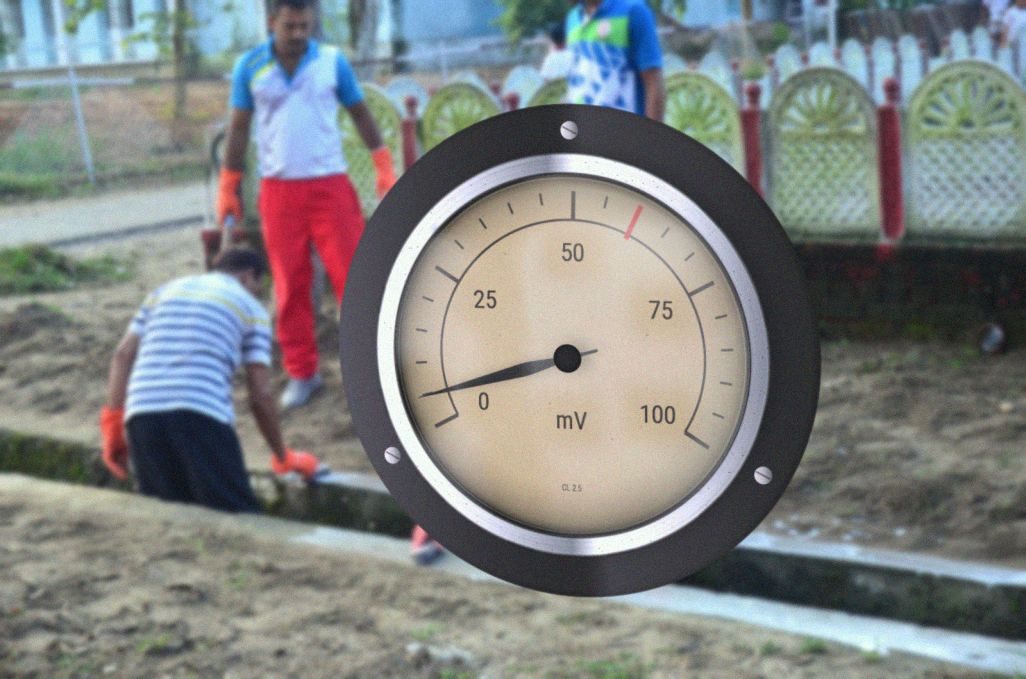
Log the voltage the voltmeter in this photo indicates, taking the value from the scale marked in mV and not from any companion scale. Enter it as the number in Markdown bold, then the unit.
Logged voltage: **5** mV
